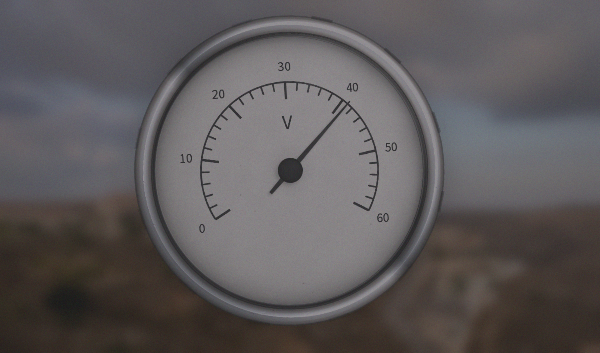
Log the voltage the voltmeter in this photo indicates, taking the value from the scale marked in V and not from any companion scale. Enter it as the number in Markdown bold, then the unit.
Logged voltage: **41** V
